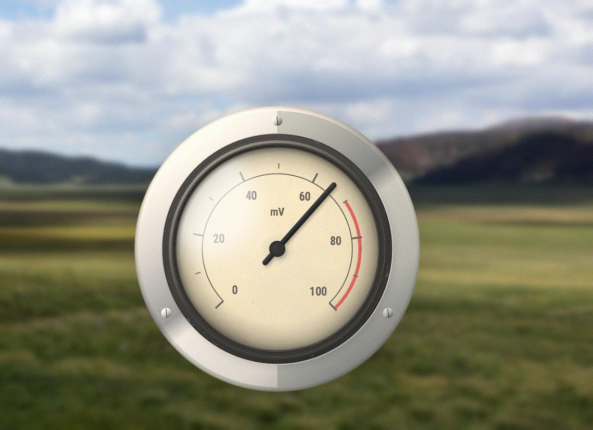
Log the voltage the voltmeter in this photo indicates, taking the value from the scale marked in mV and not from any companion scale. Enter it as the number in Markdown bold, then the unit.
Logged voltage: **65** mV
